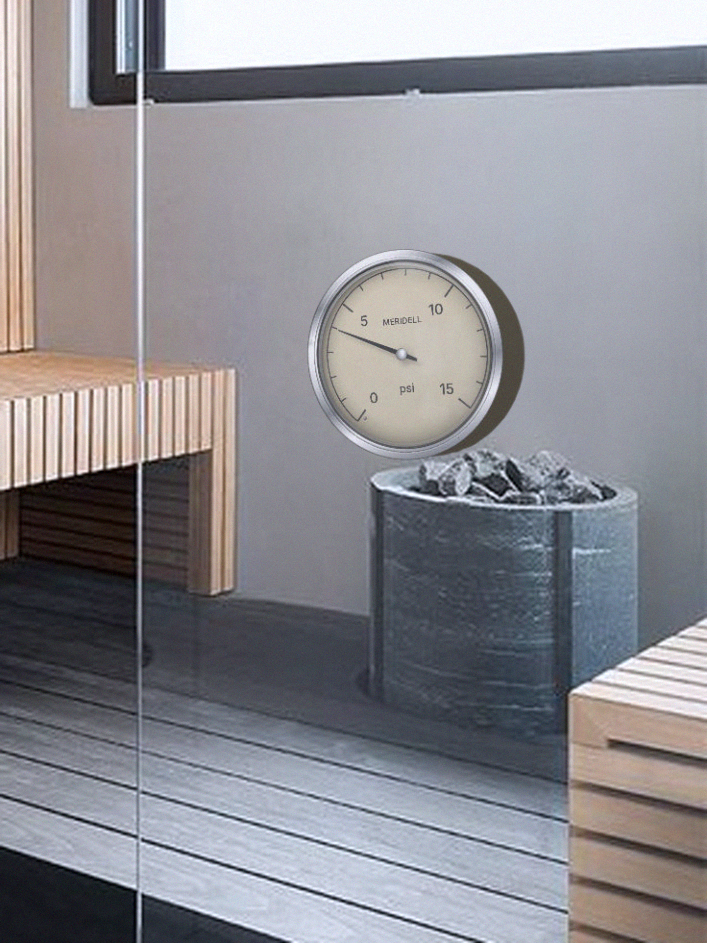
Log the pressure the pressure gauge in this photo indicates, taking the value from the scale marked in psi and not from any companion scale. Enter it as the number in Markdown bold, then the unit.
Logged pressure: **4** psi
